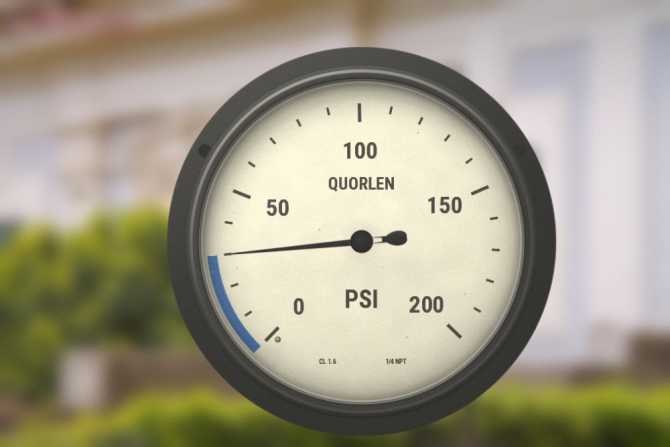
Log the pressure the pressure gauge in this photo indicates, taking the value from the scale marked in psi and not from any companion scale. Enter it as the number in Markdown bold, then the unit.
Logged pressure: **30** psi
